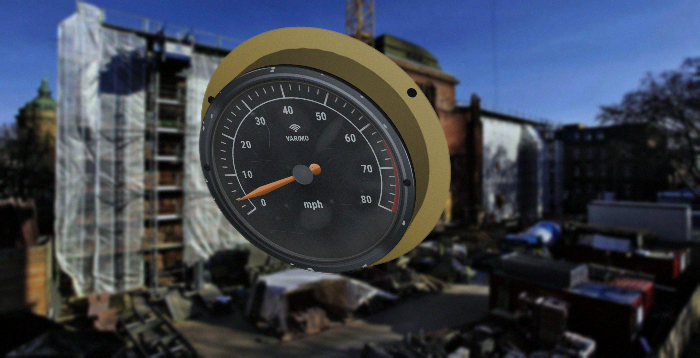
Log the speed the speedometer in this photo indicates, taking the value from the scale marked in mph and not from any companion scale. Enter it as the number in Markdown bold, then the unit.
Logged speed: **4** mph
